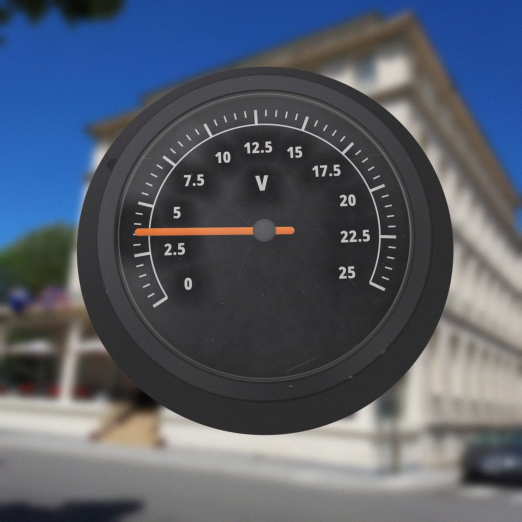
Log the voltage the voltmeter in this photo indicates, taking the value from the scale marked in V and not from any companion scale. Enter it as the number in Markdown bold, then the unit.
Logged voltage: **3.5** V
